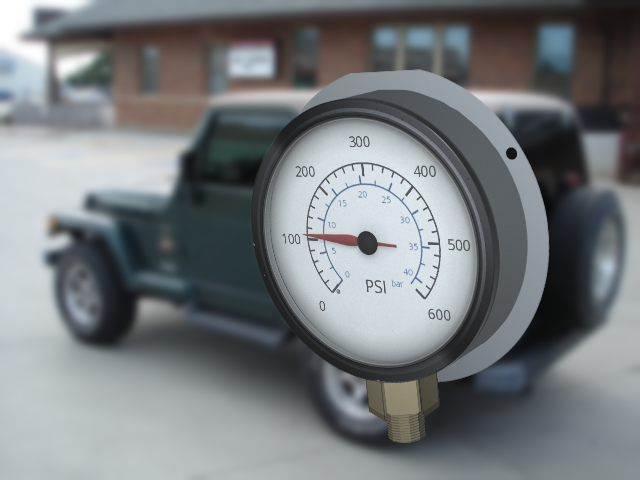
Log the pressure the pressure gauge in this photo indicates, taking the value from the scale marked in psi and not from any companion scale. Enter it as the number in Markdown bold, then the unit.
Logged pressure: **110** psi
